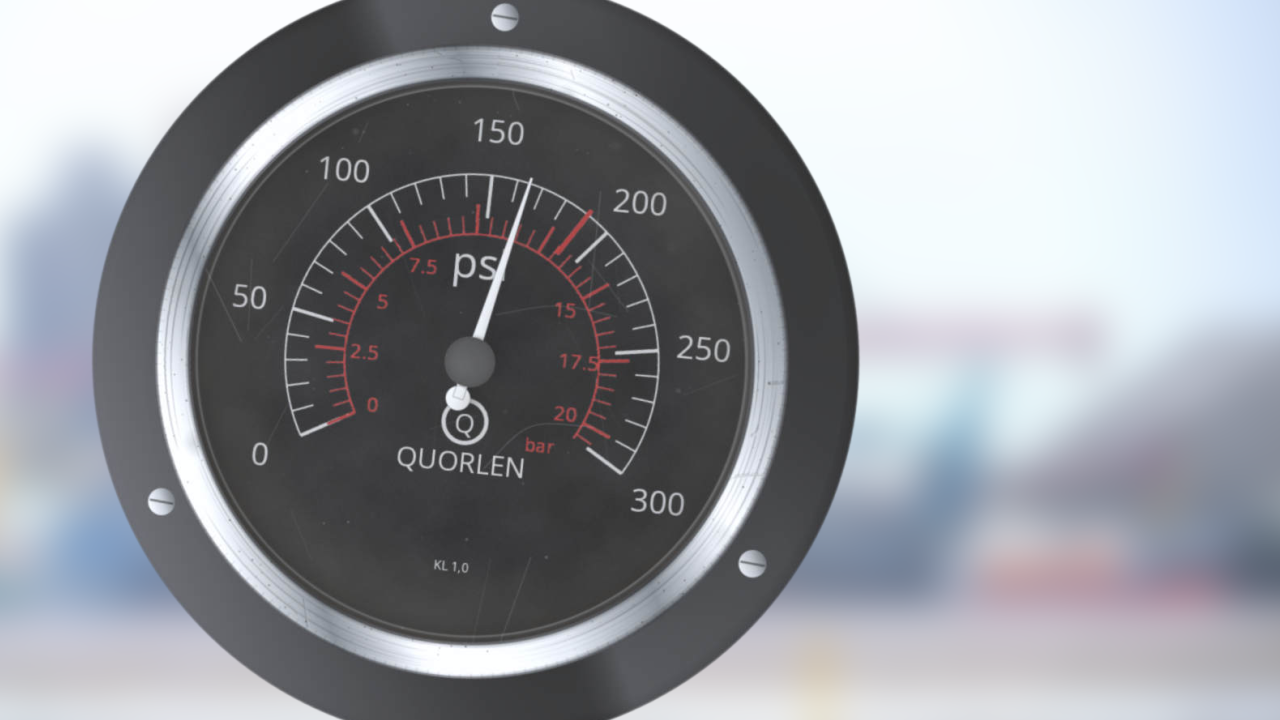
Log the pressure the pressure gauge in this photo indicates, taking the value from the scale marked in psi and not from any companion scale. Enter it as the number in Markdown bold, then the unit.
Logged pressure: **165** psi
